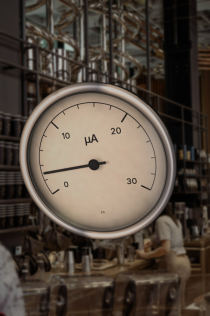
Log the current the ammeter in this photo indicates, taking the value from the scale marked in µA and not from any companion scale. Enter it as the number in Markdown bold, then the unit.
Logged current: **3** µA
